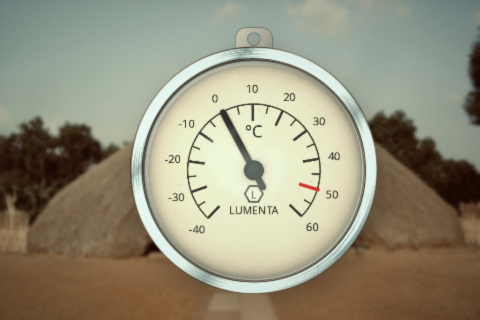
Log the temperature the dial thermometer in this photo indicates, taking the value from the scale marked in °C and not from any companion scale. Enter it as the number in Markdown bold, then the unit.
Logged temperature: **0** °C
